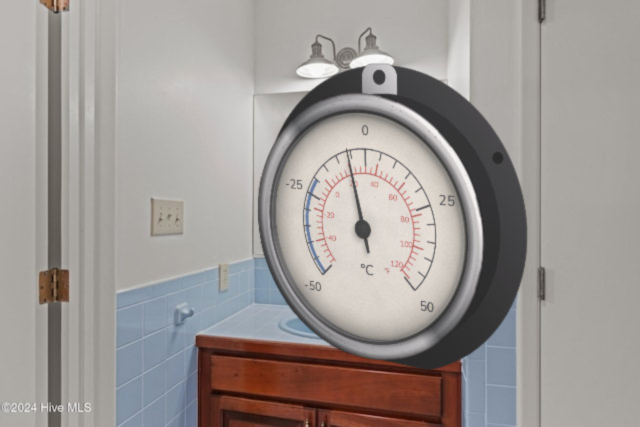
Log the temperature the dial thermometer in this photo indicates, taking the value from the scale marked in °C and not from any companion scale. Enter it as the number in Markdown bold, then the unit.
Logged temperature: **-5** °C
